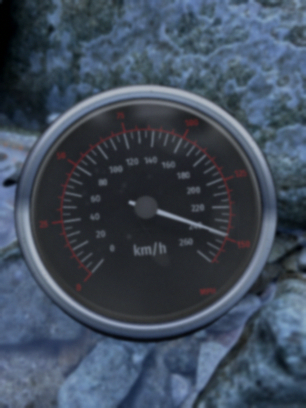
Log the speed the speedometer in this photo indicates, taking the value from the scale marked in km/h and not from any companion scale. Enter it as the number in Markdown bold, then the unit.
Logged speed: **240** km/h
